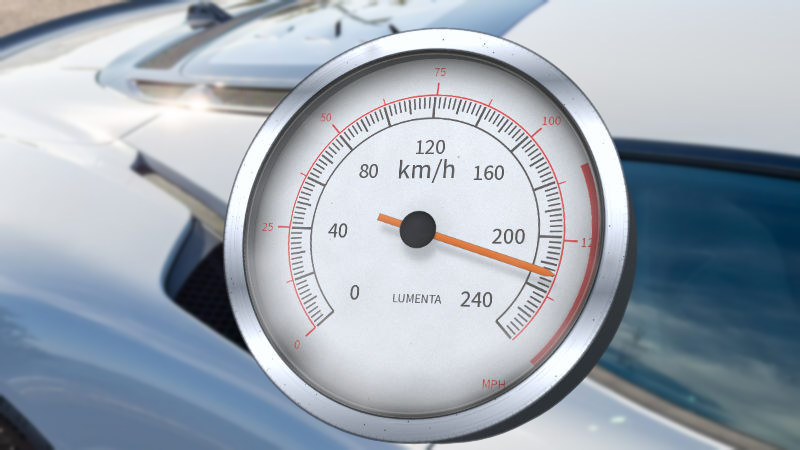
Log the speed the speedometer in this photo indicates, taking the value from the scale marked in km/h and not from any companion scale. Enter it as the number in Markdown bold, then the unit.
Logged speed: **214** km/h
